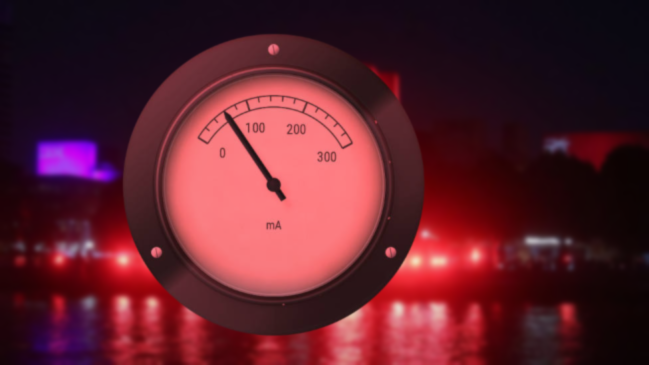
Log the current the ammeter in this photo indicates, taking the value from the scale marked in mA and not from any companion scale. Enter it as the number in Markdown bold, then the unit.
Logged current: **60** mA
